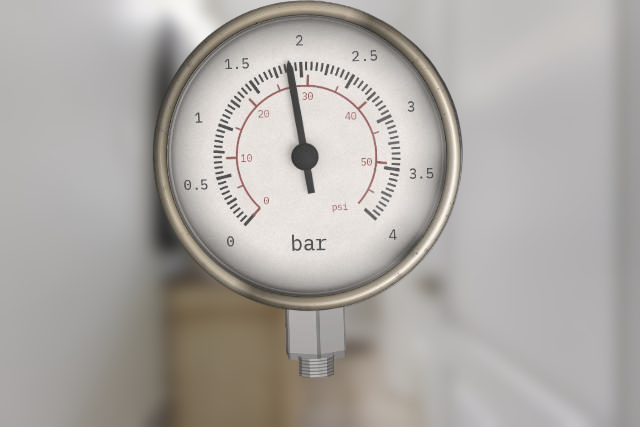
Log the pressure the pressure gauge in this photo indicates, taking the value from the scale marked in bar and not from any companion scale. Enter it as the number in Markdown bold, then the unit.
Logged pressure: **1.9** bar
